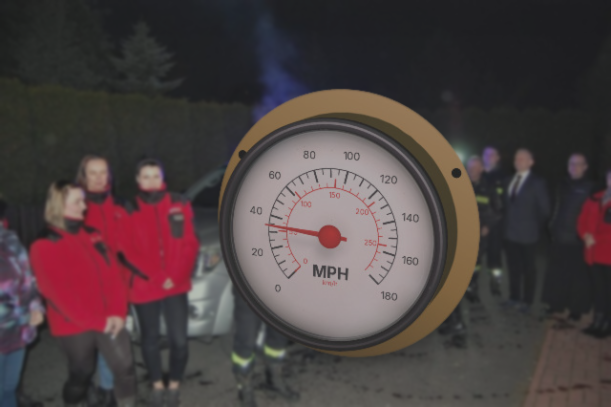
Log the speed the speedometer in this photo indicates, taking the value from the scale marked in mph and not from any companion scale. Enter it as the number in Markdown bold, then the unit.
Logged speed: **35** mph
